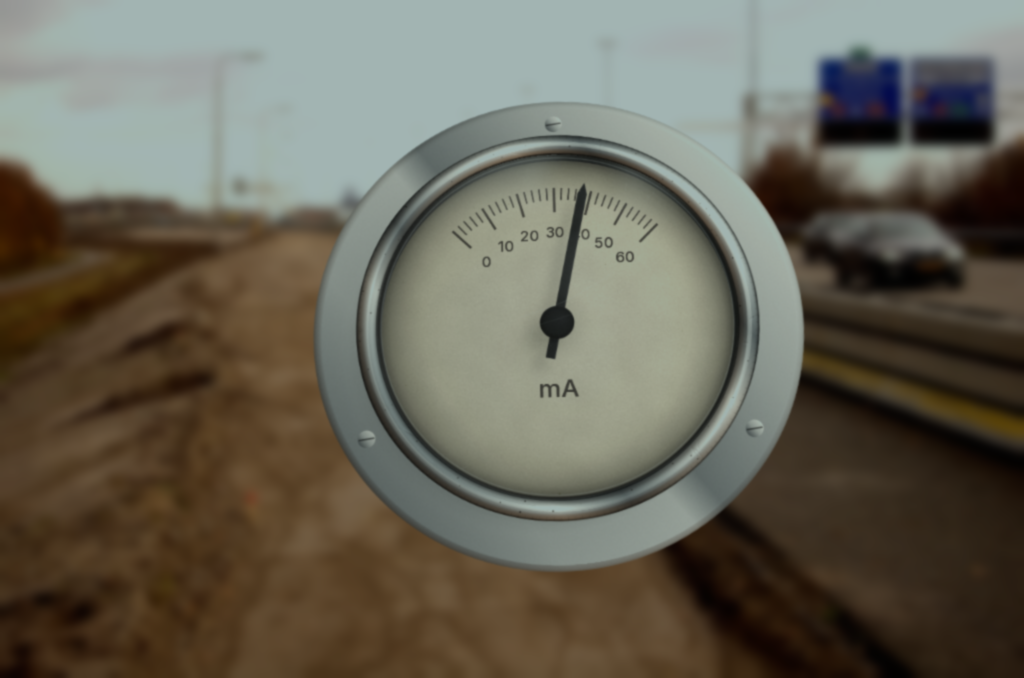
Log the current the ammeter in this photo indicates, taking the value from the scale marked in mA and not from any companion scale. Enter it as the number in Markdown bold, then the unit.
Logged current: **38** mA
